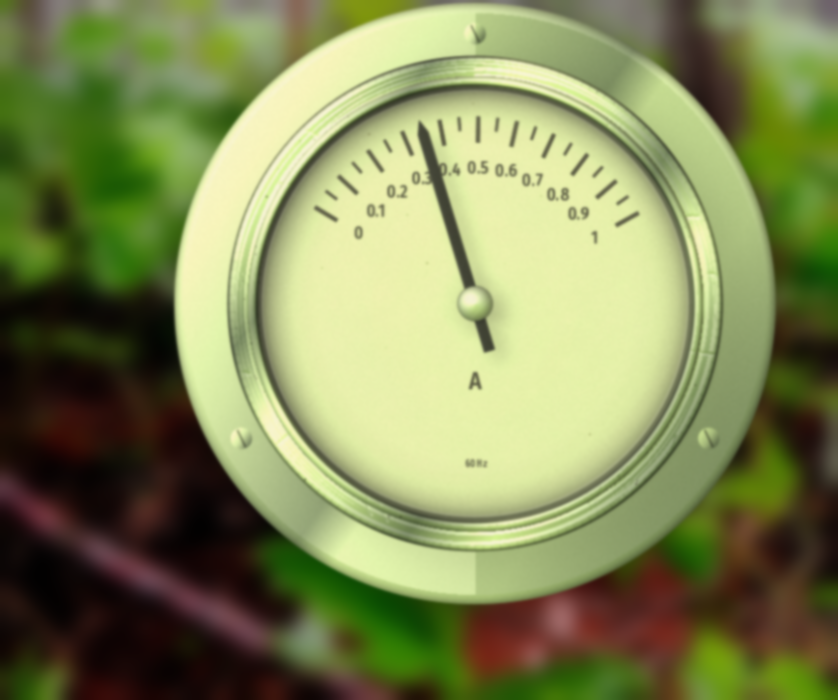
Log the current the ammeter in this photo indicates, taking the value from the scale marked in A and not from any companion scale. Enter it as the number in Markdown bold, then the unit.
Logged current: **0.35** A
